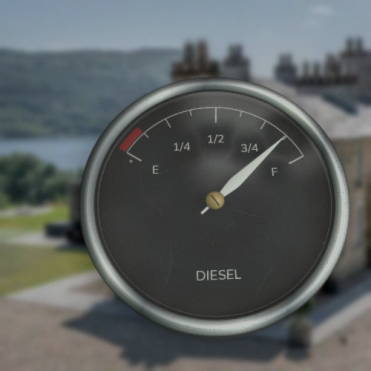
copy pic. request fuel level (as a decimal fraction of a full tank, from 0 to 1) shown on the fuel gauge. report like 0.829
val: 0.875
